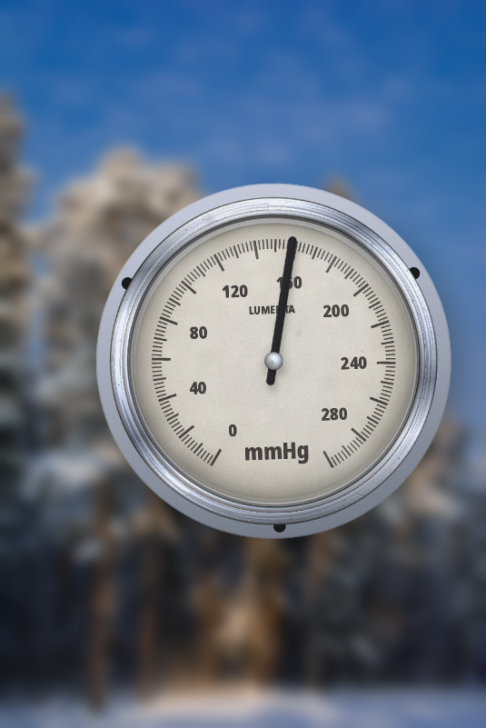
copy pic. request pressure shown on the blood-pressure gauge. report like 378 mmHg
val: 158 mmHg
